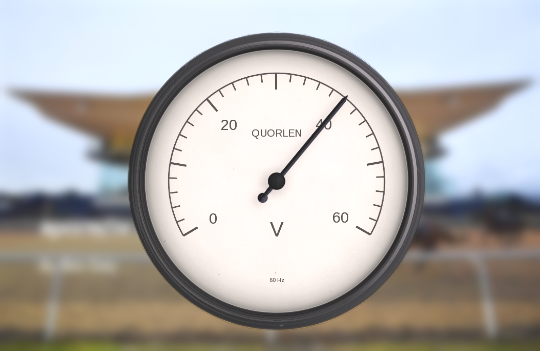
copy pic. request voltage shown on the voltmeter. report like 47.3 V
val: 40 V
